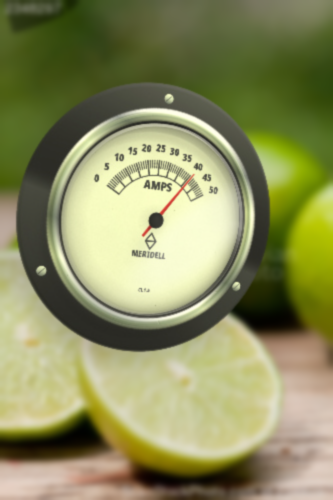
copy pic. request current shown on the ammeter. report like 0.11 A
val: 40 A
